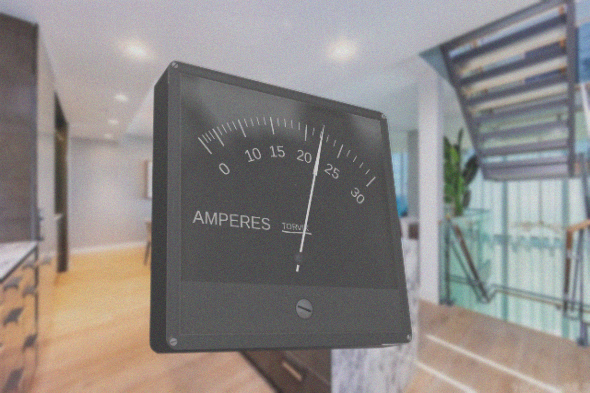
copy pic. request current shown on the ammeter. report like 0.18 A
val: 22 A
